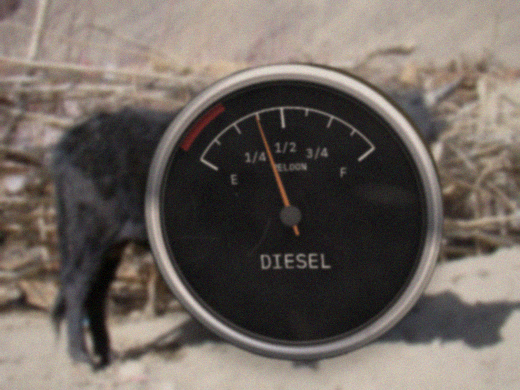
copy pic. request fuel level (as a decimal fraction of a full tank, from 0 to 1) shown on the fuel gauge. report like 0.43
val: 0.375
